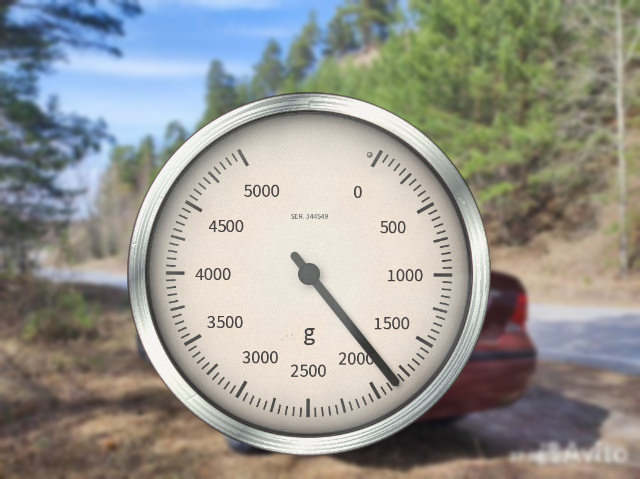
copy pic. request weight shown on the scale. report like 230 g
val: 1850 g
